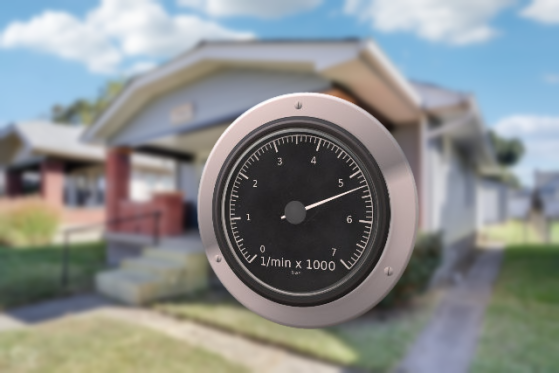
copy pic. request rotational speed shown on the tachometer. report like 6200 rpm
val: 5300 rpm
